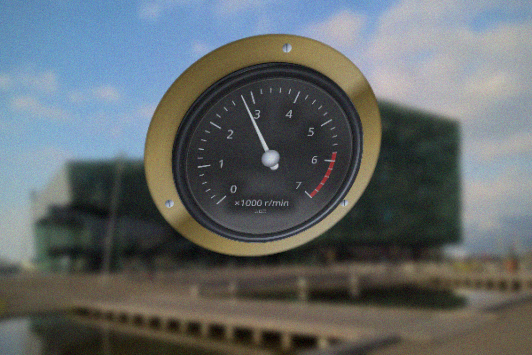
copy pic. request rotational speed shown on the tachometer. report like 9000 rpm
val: 2800 rpm
